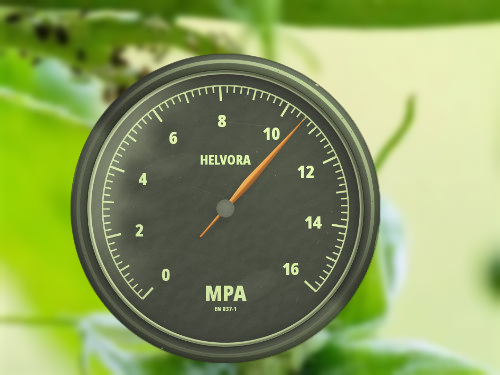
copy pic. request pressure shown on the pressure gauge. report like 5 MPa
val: 10.6 MPa
